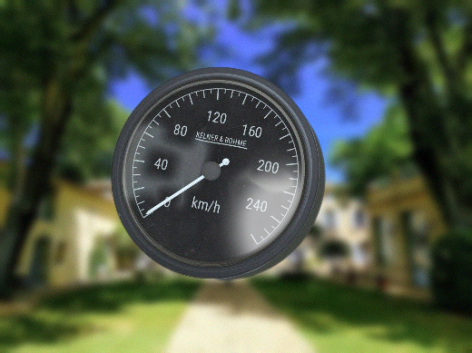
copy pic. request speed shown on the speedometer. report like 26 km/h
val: 0 km/h
